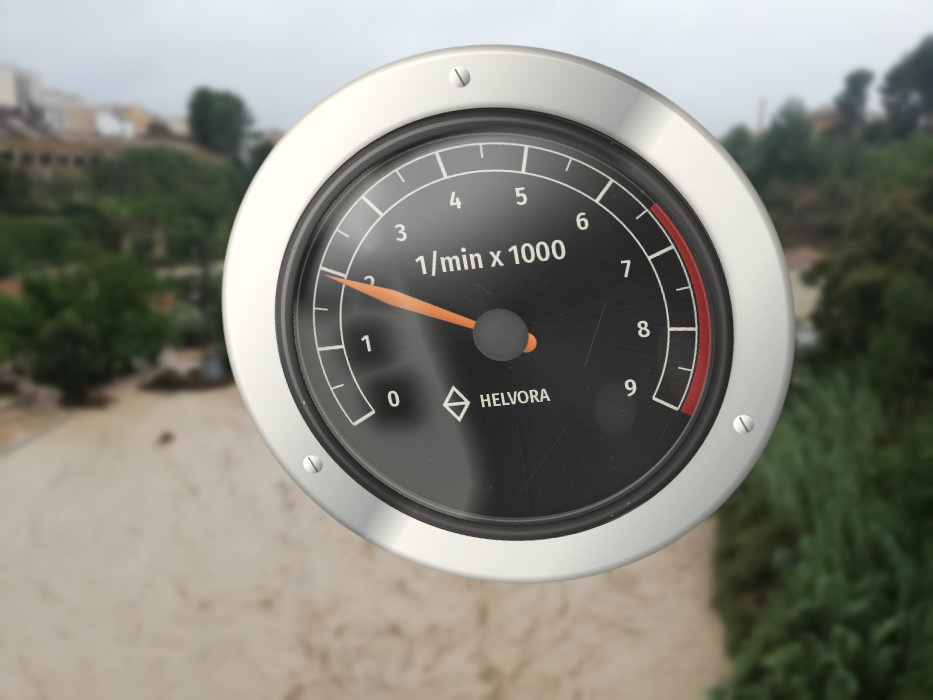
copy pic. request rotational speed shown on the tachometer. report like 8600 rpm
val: 2000 rpm
